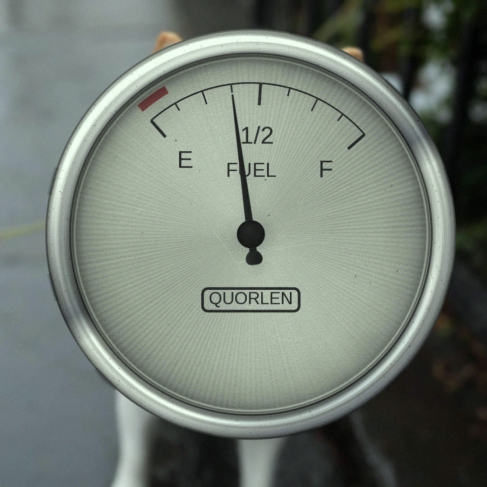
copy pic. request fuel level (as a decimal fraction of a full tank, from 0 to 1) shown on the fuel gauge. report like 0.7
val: 0.375
